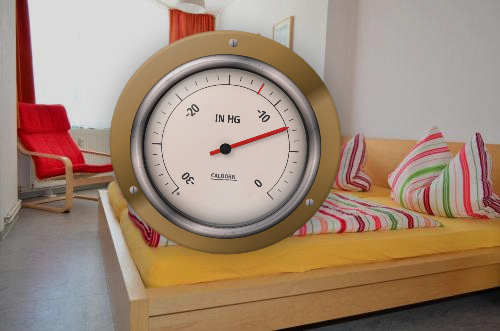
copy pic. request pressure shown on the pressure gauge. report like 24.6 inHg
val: -7.5 inHg
